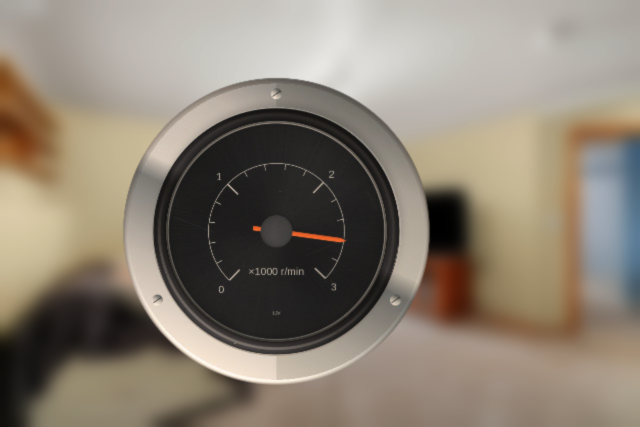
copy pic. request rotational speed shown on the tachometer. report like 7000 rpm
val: 2600 rpm
